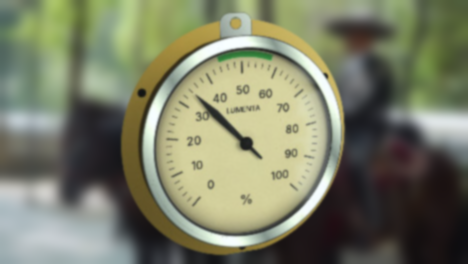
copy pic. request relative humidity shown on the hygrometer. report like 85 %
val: 34 %
